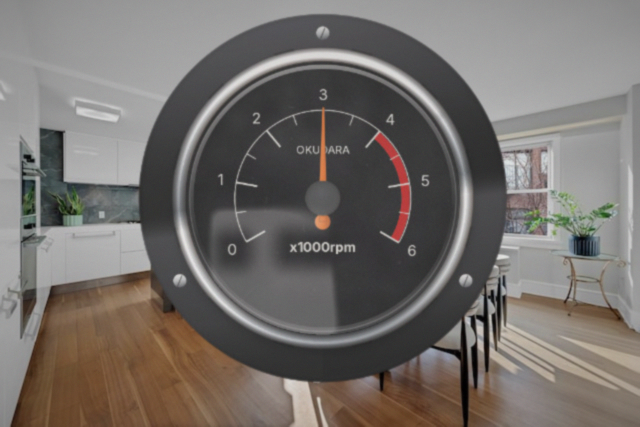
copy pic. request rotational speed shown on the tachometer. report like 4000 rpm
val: 3000 rpm
